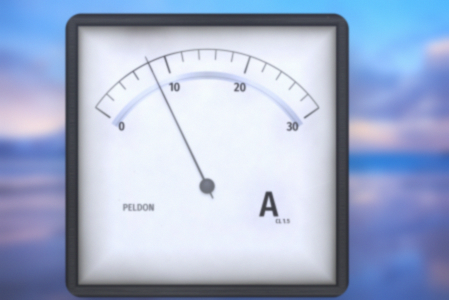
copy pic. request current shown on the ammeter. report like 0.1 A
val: 8 A
